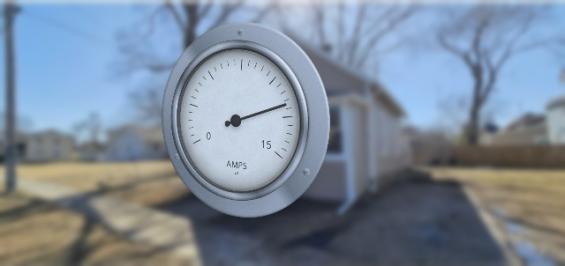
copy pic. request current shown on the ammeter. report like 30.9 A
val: 11.75 A
